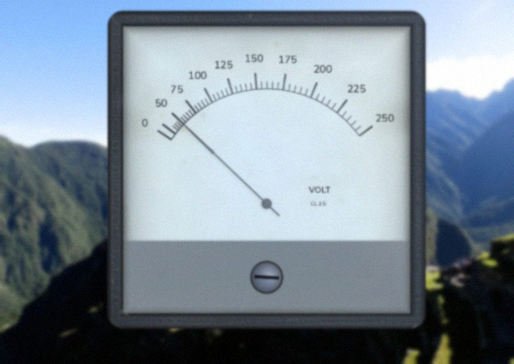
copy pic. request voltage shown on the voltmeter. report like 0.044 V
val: 50 V
